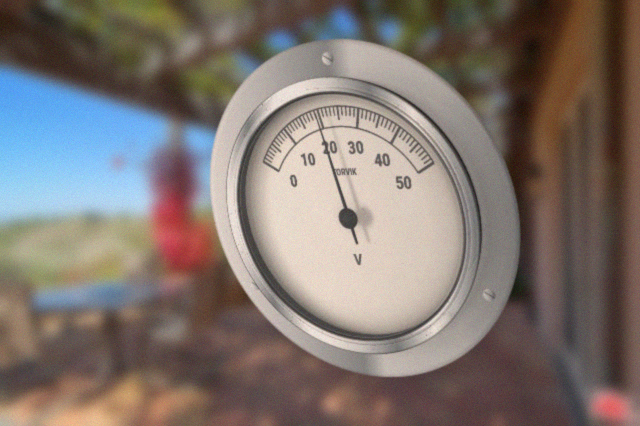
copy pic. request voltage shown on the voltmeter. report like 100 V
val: 20 V
